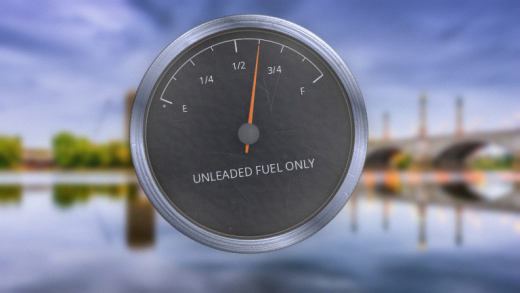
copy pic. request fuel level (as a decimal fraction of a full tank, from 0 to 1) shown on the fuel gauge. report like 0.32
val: 0.625
